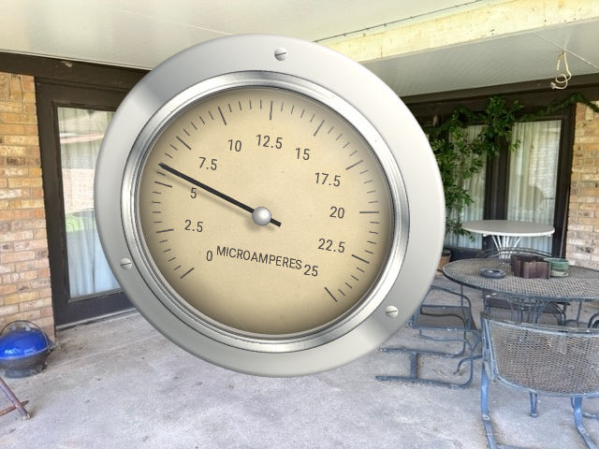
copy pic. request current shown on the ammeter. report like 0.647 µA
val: 6 µA
